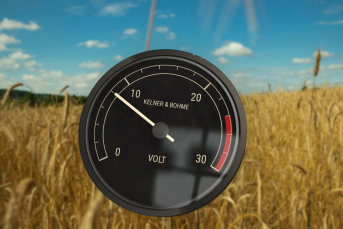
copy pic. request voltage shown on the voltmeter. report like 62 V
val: 8 V
